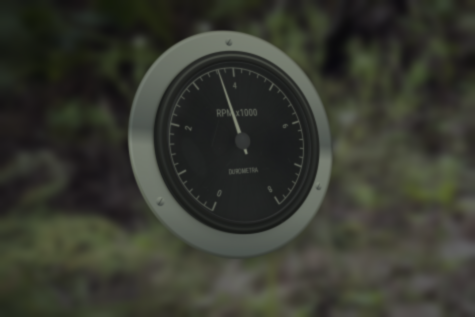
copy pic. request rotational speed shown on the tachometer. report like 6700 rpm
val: 3600 rpm
